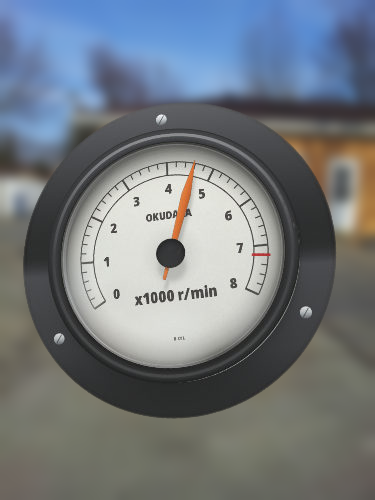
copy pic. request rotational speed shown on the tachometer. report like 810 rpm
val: 4600 rpm
